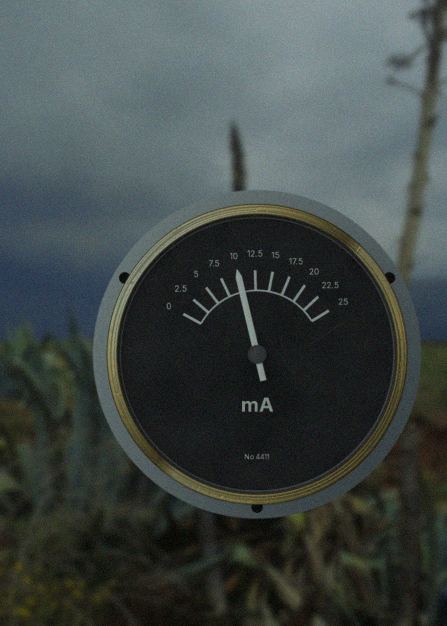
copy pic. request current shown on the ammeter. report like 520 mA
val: 10 mA
